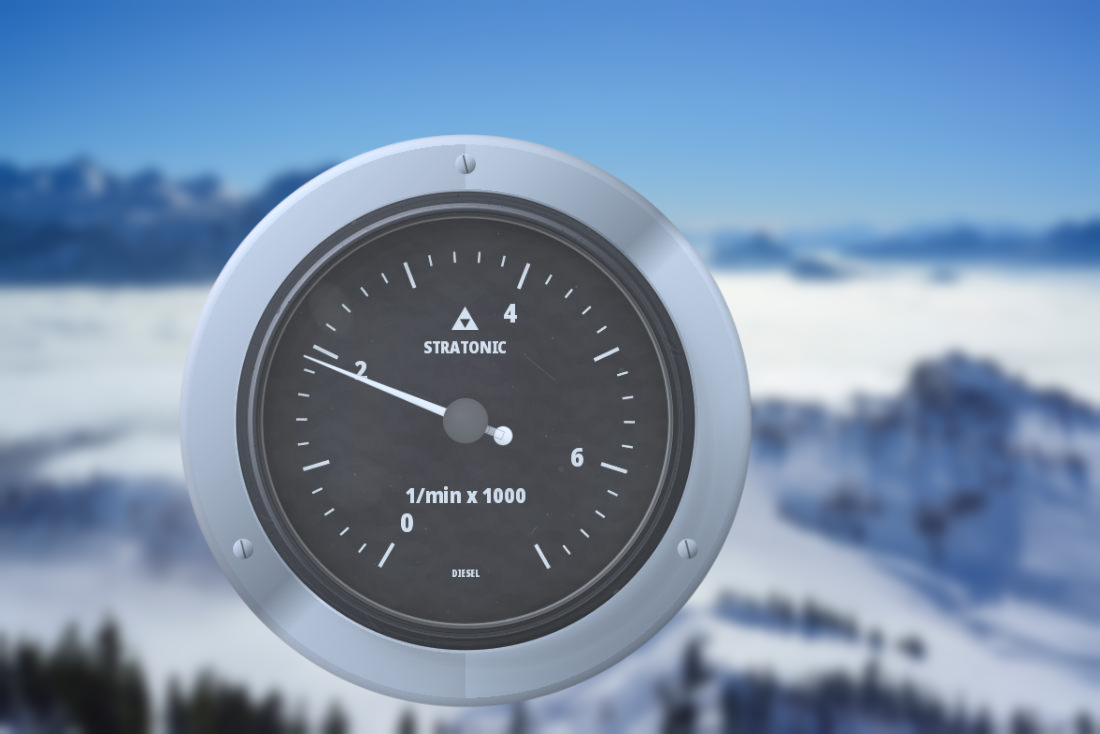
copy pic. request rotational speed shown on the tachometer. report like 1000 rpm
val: 1900 rpm
